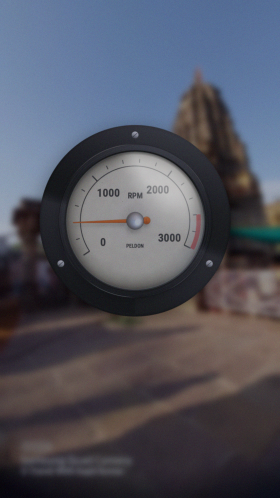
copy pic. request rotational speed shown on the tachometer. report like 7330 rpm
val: 400 rpm
